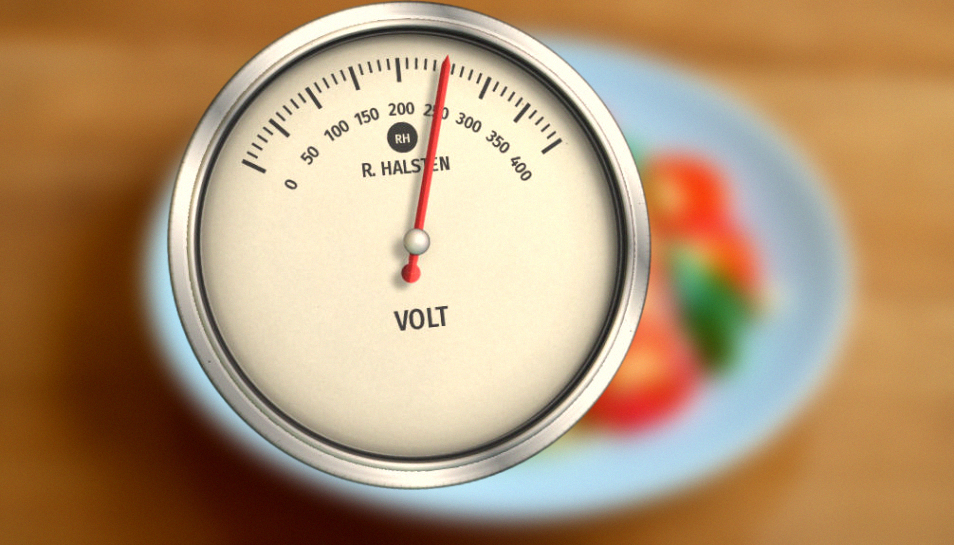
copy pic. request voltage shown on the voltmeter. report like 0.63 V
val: 250 V
